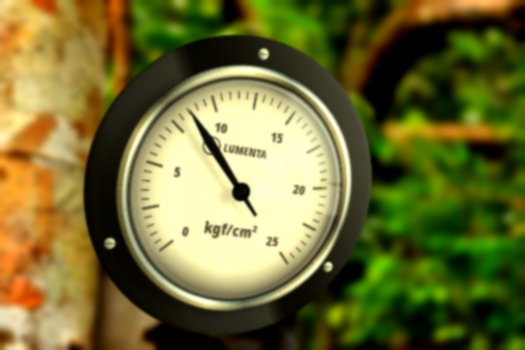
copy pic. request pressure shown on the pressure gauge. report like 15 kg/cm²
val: 8.5 kg/cm²
